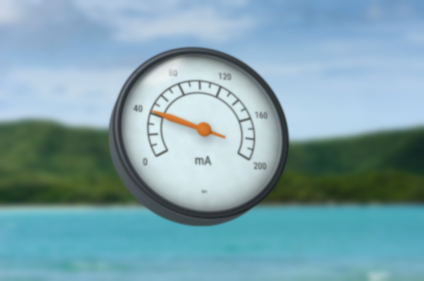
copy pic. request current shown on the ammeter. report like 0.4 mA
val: 40 mA
